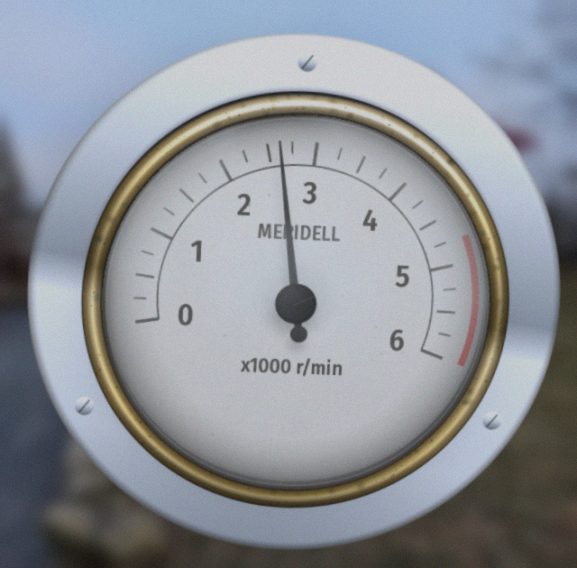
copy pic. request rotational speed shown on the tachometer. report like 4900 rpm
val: 2625 rpm
